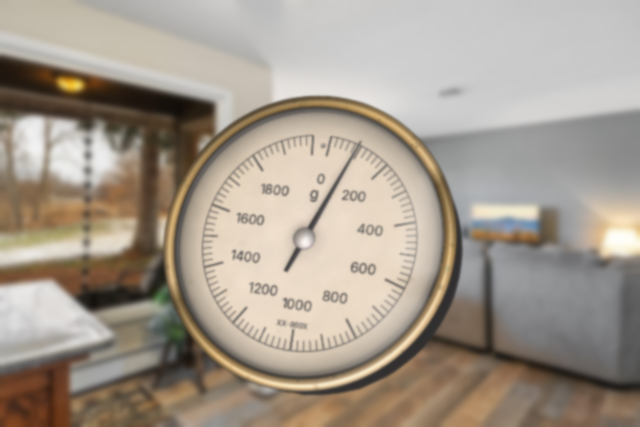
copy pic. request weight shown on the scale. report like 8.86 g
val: 100 g
